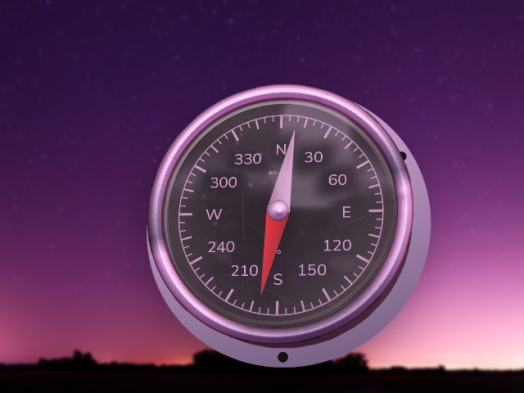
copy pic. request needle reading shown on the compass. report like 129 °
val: 190 °
